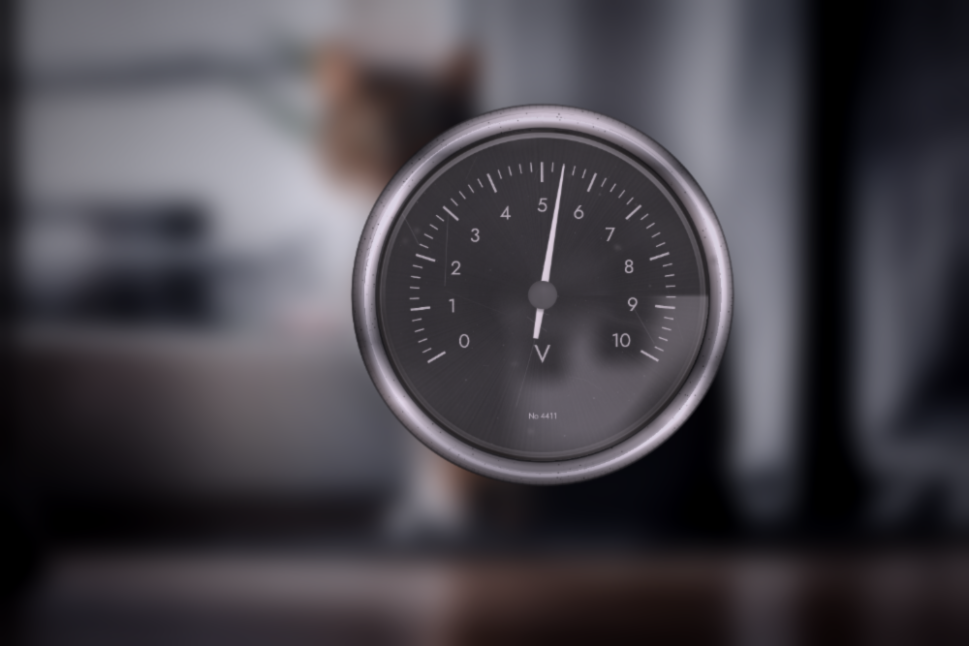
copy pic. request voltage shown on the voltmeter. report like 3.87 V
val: 5.4 V
